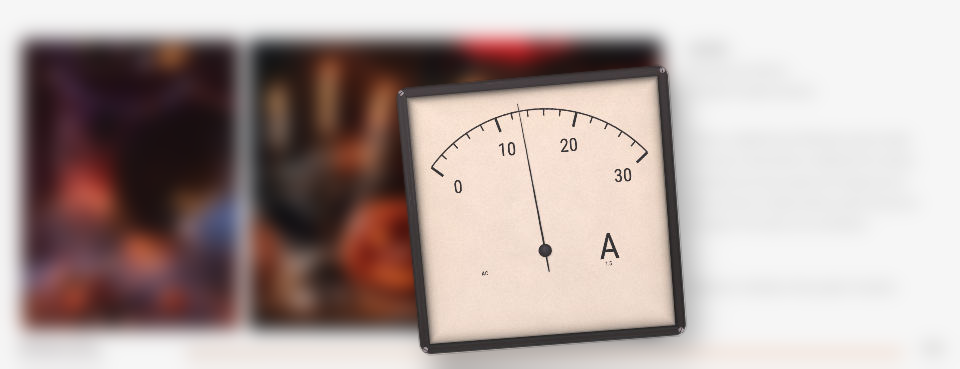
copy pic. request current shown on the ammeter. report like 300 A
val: 13 A
